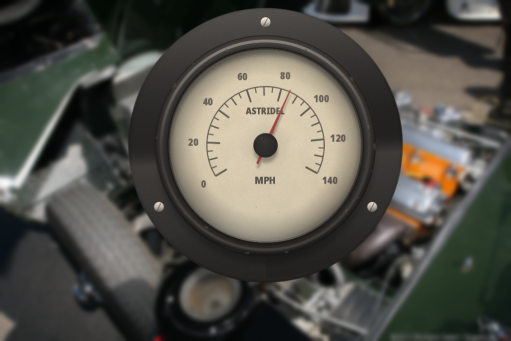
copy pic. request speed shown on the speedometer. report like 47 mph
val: 85 mph
